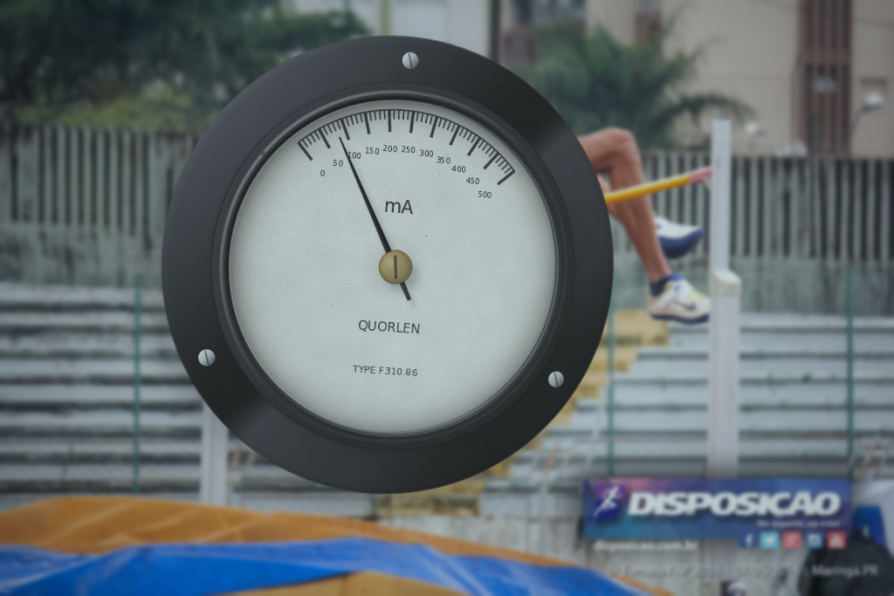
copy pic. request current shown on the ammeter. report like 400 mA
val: 80 mA
